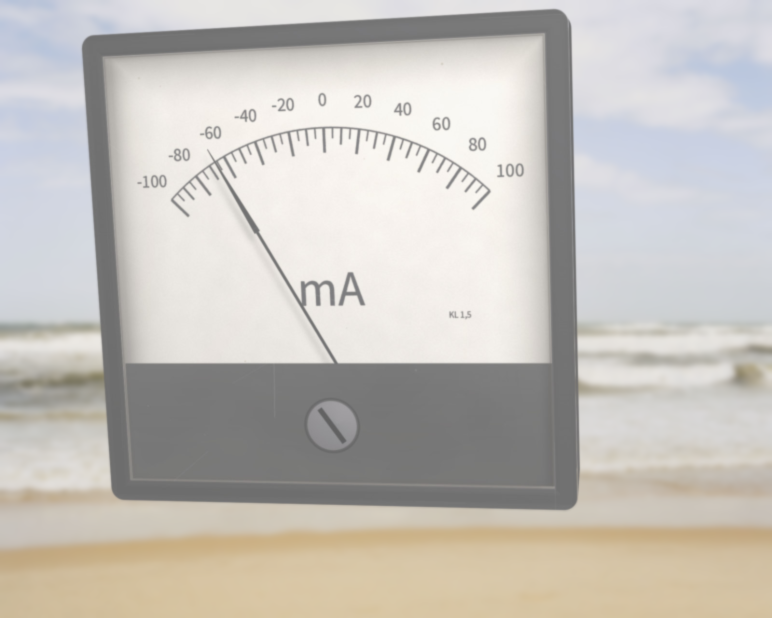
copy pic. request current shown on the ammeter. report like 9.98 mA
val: -65 mA
